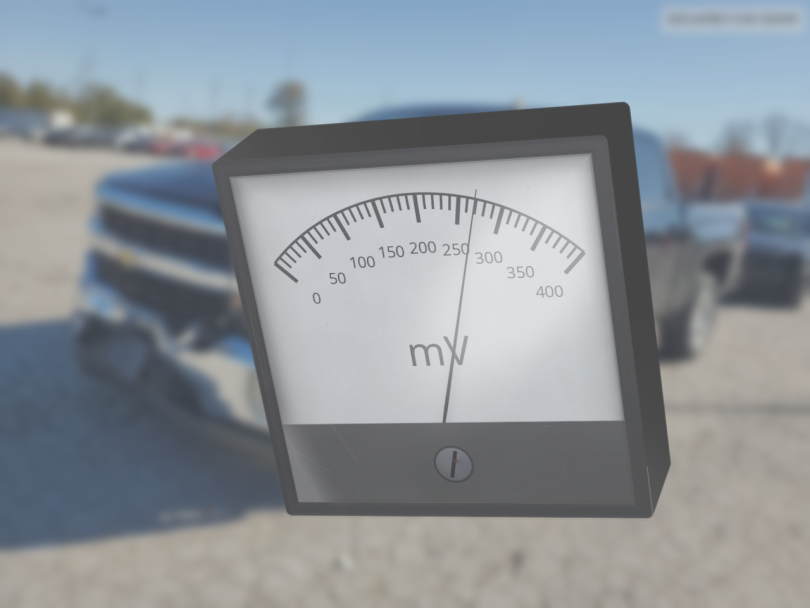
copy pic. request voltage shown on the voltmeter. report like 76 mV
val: 270 mV
